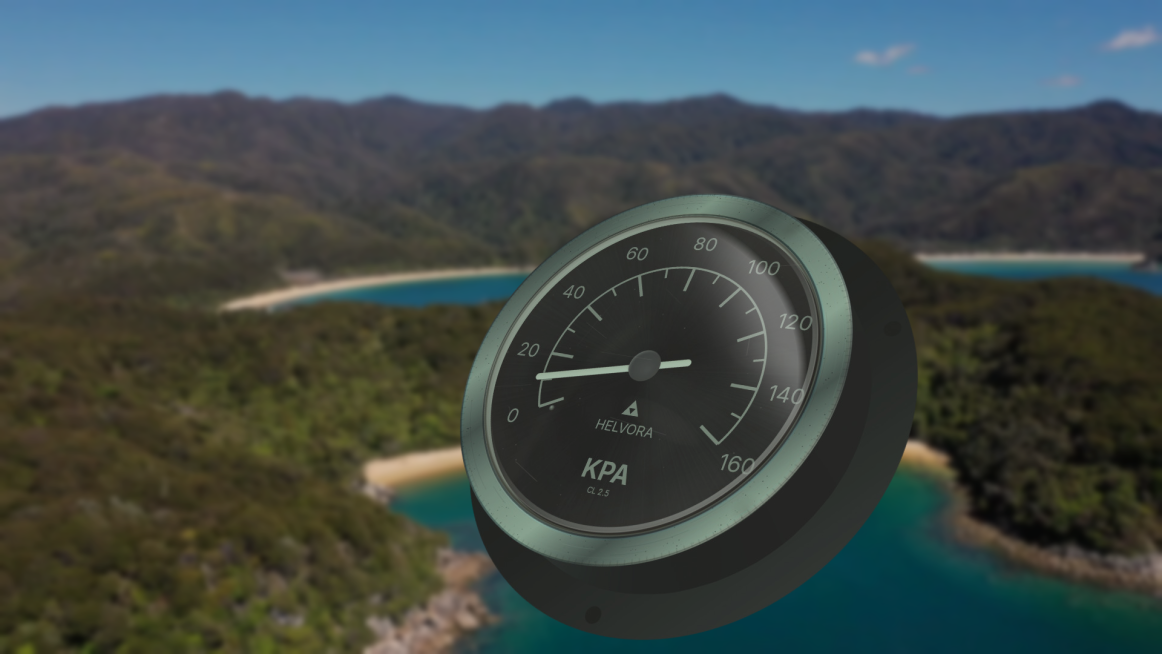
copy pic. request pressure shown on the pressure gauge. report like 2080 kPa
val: 10 kPa
